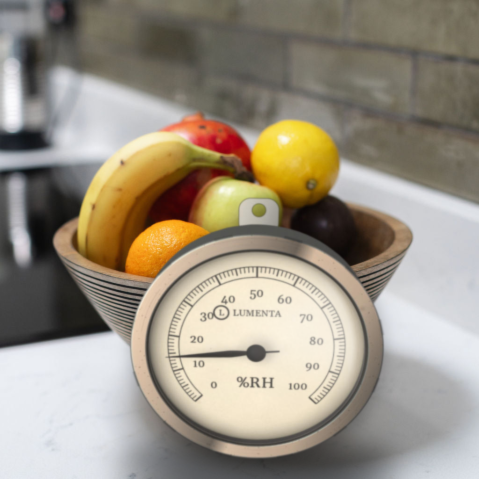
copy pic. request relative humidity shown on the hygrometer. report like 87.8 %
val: 15 %
